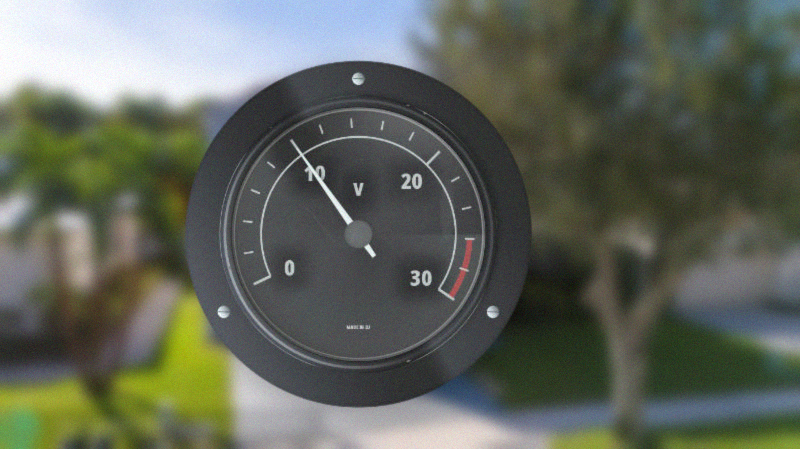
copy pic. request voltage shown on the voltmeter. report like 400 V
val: 10 V
